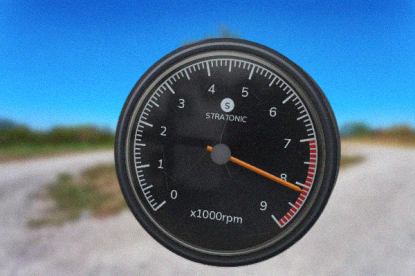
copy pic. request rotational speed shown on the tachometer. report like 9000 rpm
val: 8100 rpm
